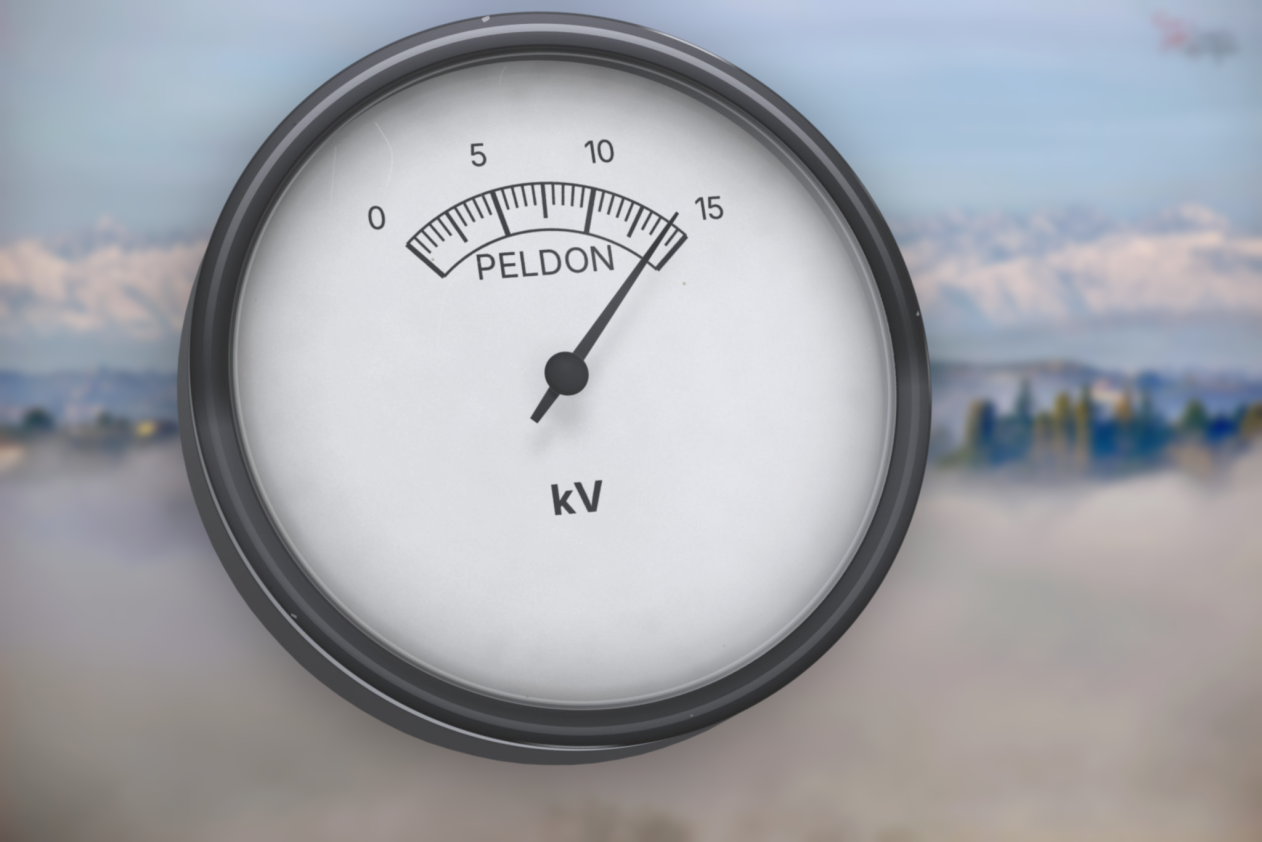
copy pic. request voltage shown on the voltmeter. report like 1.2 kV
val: 14 kV
